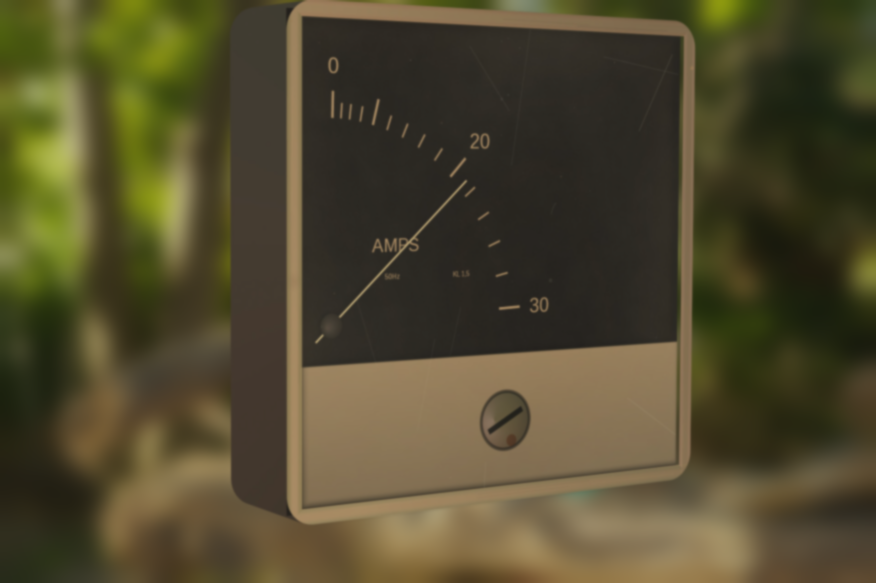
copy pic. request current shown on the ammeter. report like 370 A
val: 21 A
